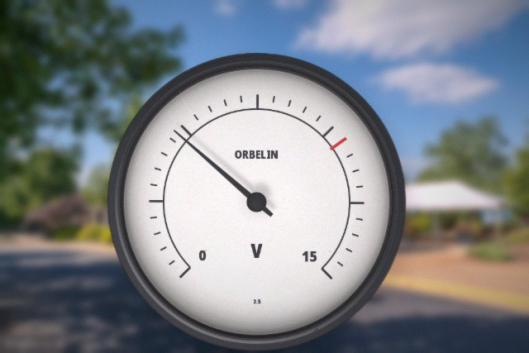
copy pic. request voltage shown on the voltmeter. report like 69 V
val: 4.75 V
